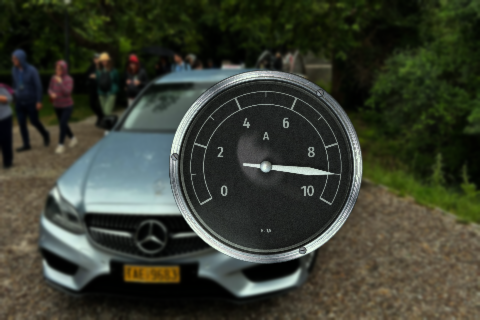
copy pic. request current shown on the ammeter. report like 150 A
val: 9 A
